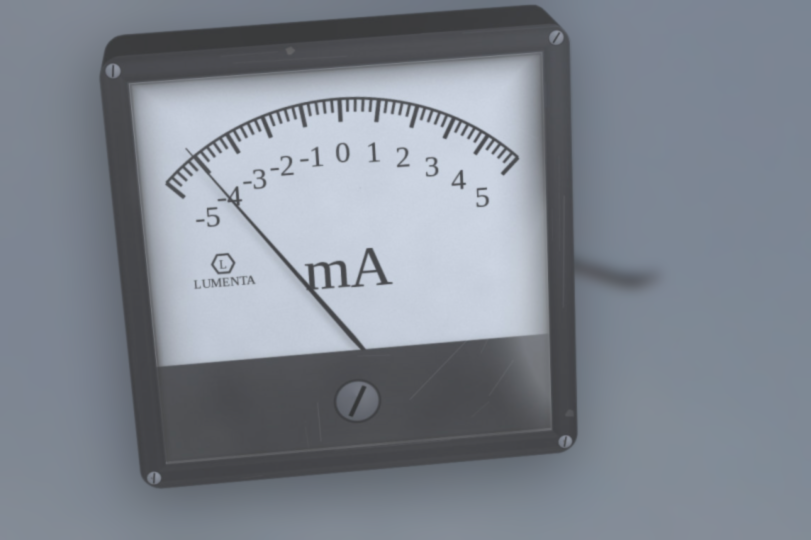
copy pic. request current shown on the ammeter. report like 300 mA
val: -4 mA
